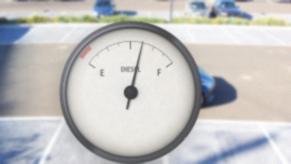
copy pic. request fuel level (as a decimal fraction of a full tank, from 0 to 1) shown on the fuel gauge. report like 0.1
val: 0.625
